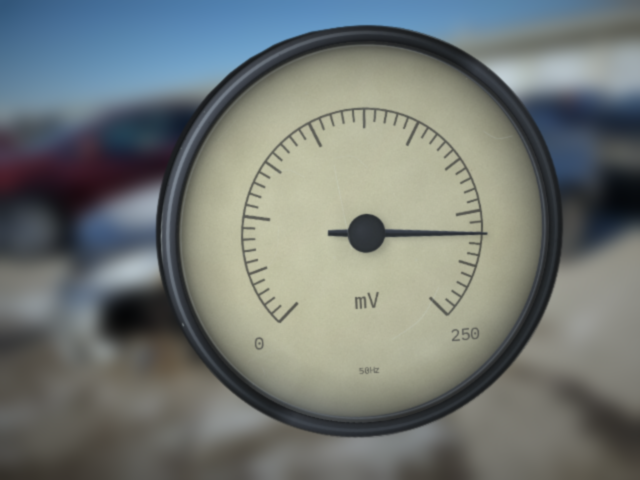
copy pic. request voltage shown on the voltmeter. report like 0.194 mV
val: 210 mV
